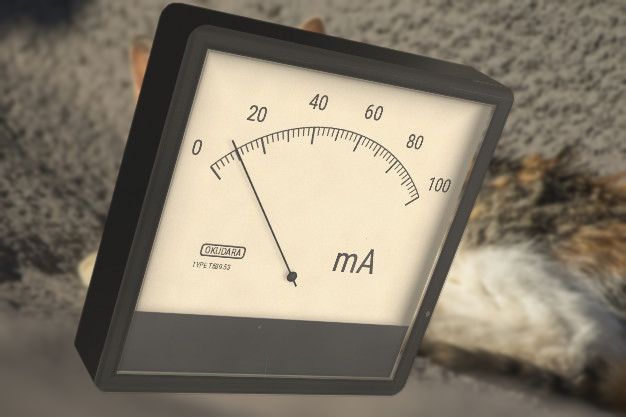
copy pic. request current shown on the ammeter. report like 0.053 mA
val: 10 mA
